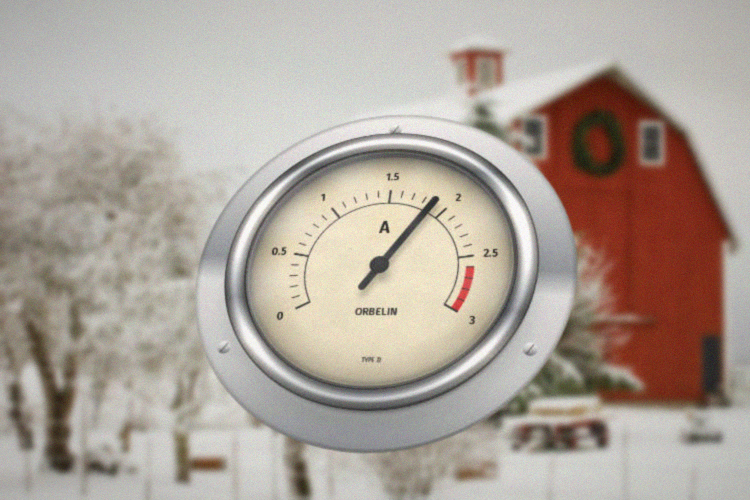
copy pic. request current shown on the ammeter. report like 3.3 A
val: 1.9 A
